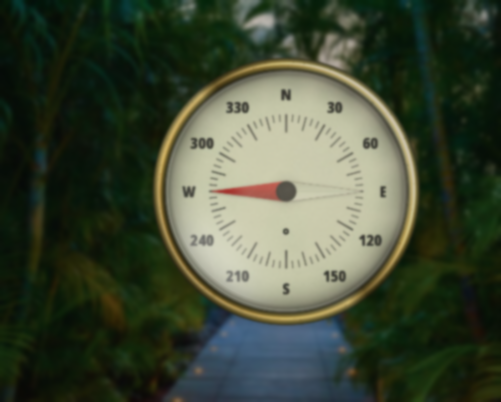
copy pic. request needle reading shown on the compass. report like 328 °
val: 270 °
